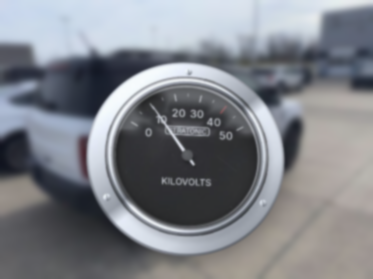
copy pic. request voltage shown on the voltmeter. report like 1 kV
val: 10 kV
